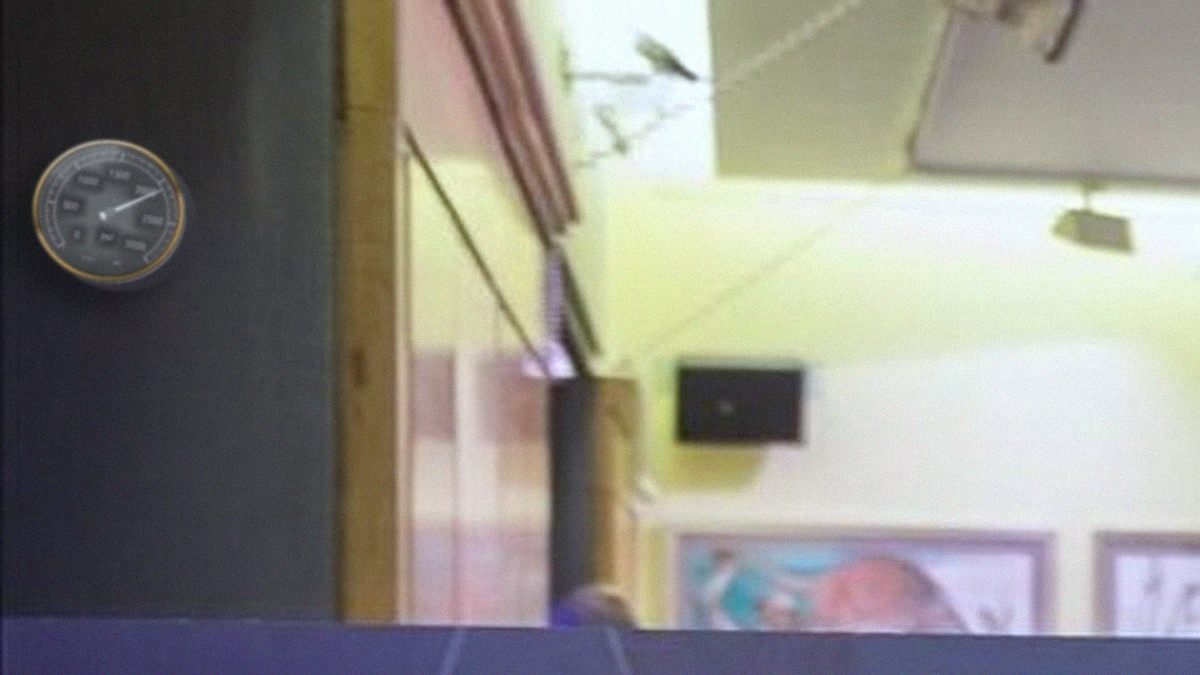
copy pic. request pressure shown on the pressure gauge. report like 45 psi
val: 2100 psi
